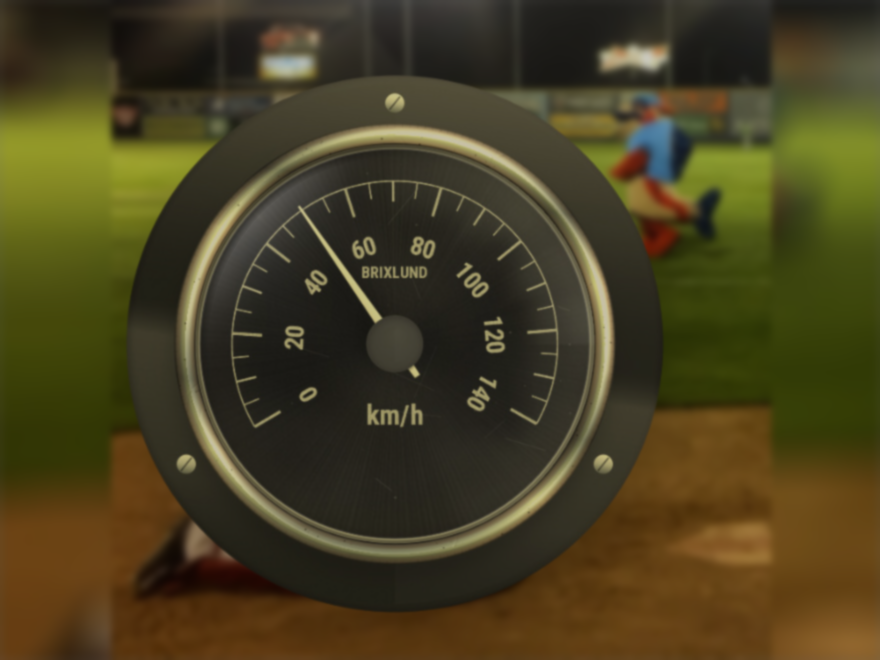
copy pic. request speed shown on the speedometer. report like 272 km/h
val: 50 km/h
